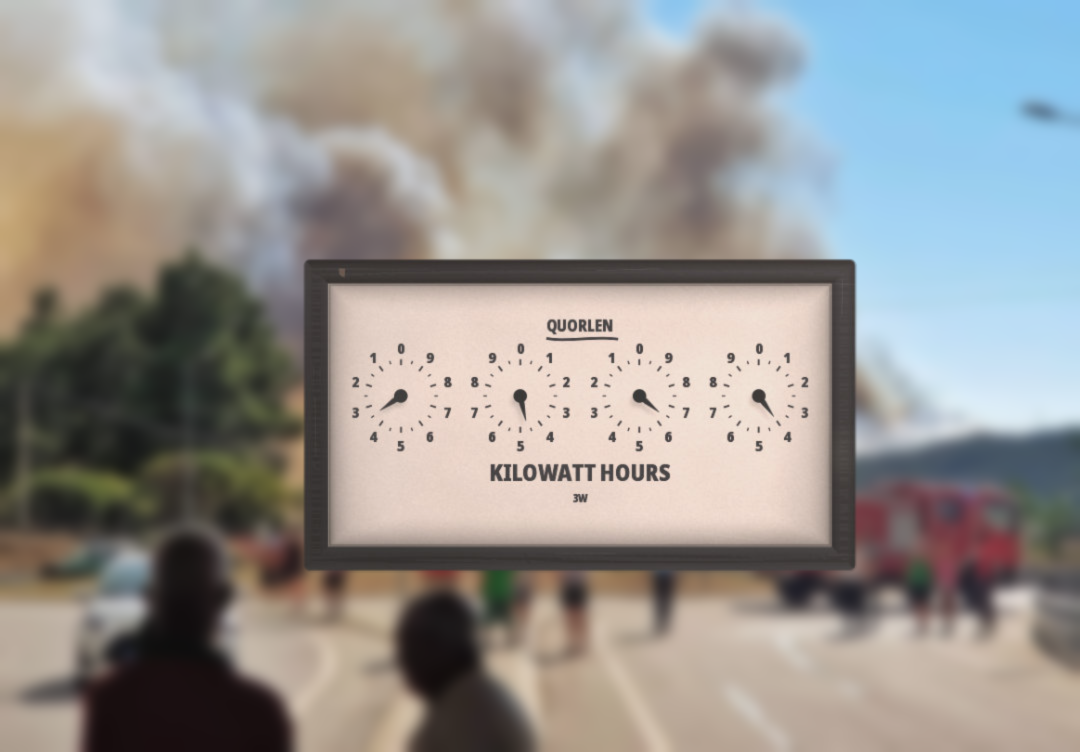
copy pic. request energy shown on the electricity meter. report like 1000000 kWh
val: 3464 kWh
